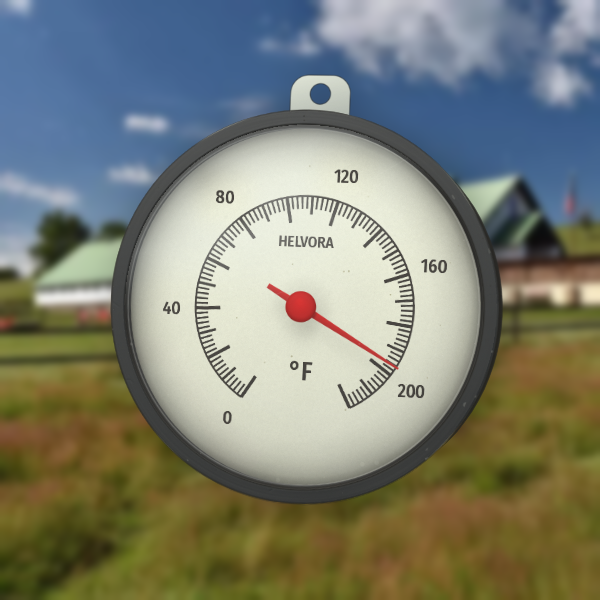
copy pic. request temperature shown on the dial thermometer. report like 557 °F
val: 196 °F
